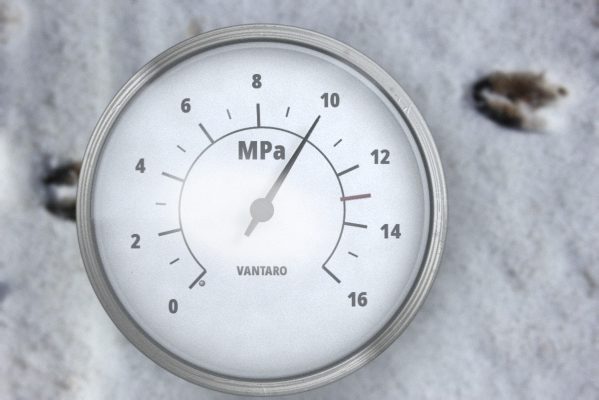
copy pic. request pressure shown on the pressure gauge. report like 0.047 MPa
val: 10 MPa
